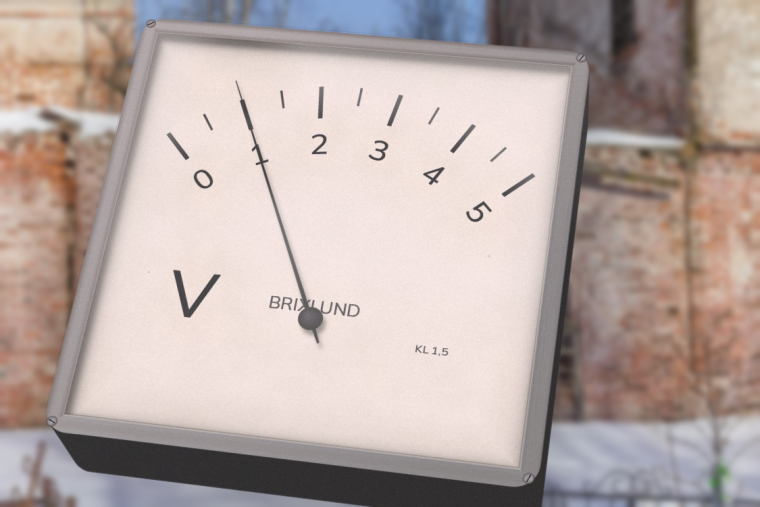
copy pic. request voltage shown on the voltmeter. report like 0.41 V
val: 1 V
